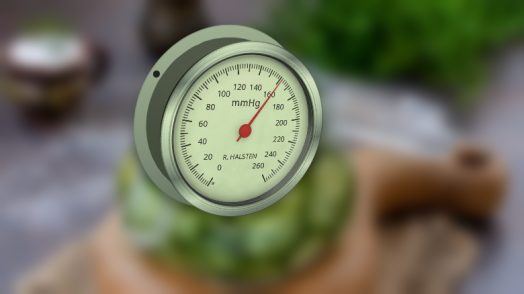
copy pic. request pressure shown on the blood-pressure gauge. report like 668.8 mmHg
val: 160 mmHg
